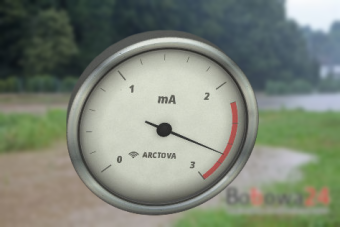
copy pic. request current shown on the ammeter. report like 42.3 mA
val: 2.7 mA
